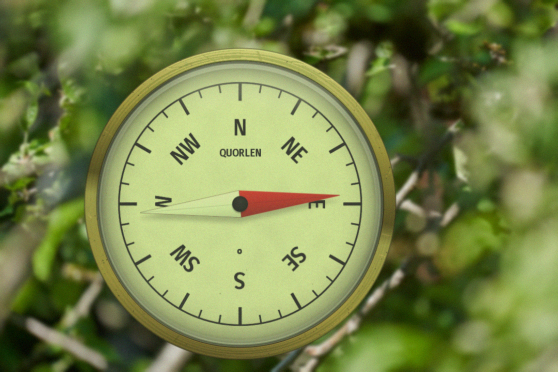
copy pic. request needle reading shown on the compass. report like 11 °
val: 85 °
